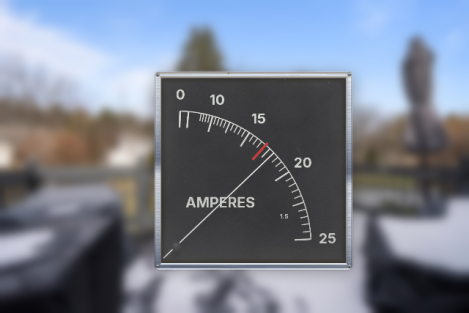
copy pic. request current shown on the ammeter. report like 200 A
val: 18 A
